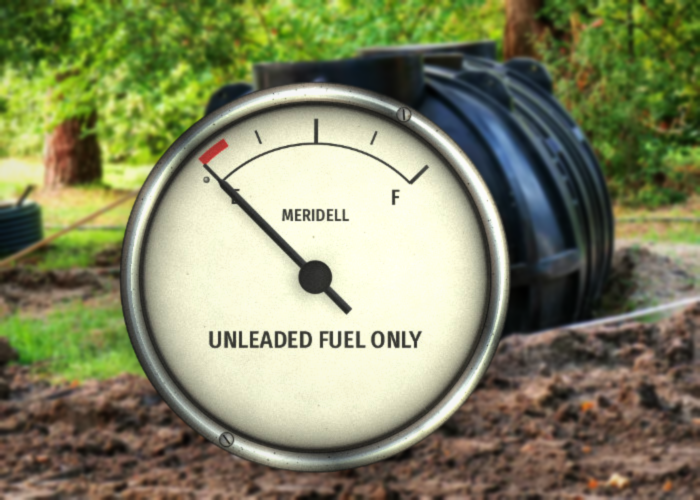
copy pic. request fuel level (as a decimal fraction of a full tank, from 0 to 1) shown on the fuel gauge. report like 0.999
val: 0
